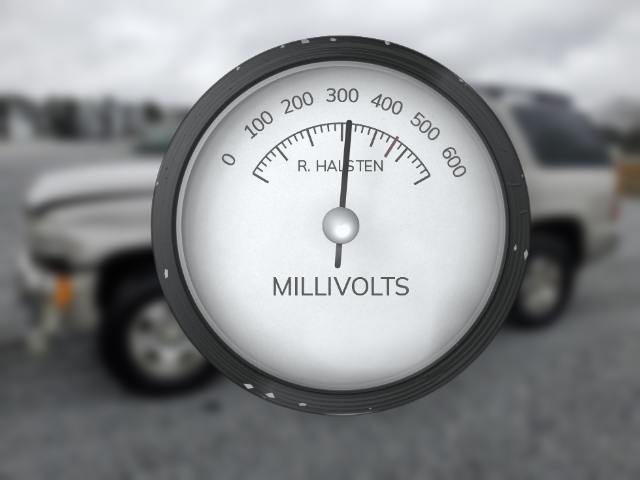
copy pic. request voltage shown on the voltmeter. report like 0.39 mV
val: 320 mV
